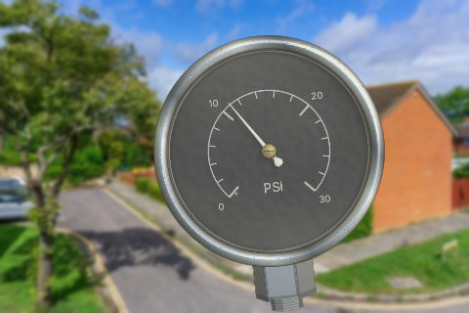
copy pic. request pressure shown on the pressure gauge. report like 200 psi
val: 11 psi
